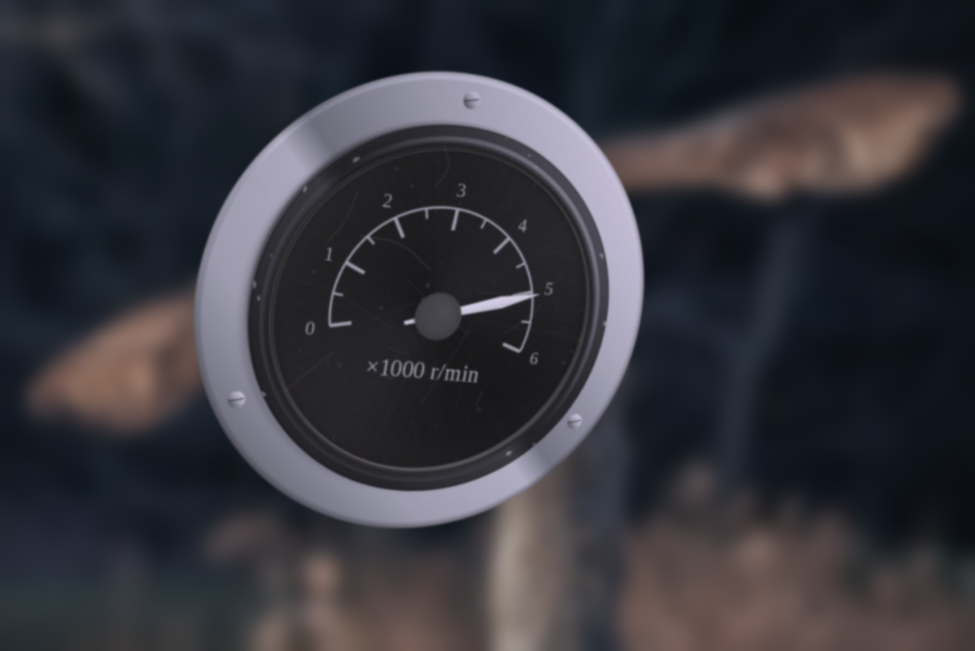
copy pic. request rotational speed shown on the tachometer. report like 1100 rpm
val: 5000 rpm
